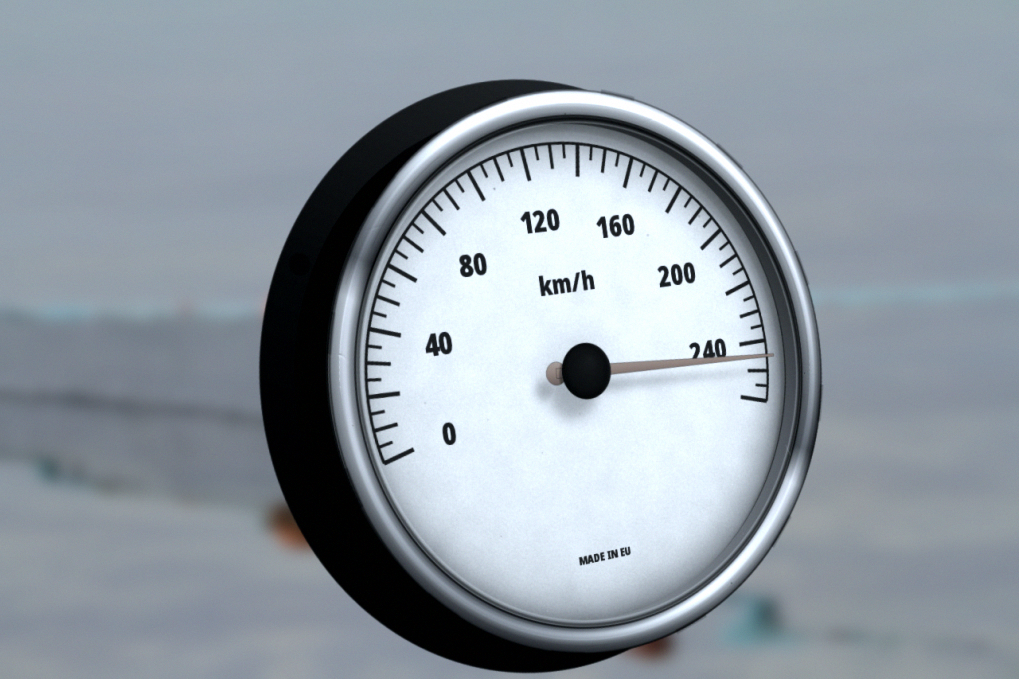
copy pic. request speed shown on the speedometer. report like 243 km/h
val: 245 km/h
